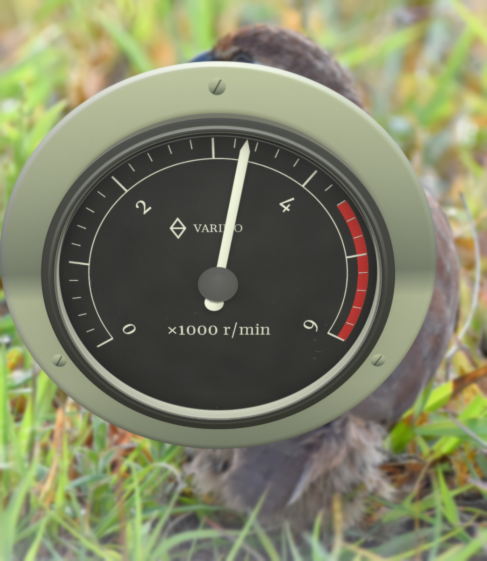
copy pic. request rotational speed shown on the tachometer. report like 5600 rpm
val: 3300 rpm
